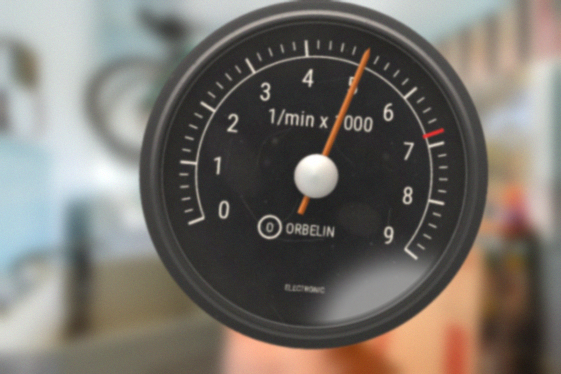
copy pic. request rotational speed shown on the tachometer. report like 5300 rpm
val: 5000 rpm
